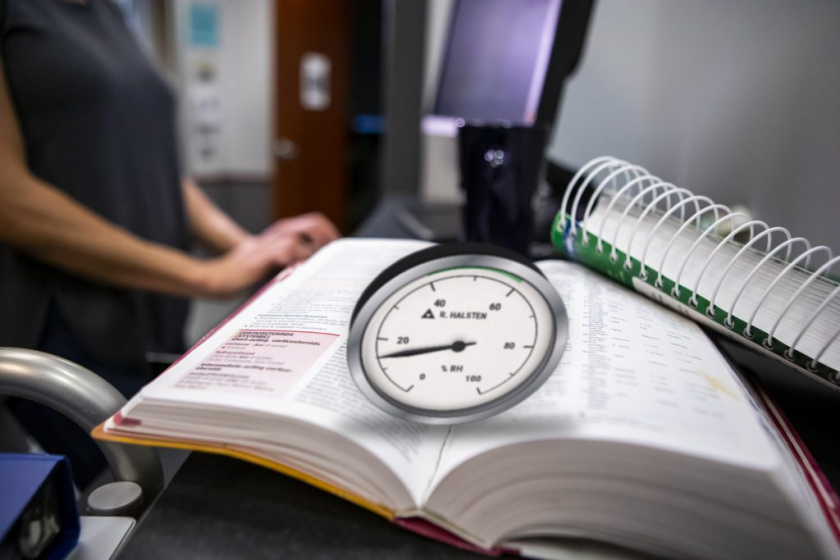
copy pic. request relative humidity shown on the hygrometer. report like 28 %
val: 15 %
